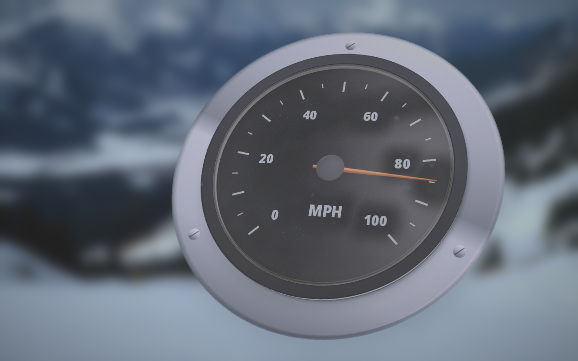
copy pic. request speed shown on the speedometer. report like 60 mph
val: 85 mph
